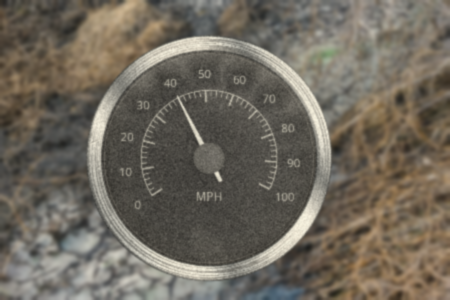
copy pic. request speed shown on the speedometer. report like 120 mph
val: 40 mph
